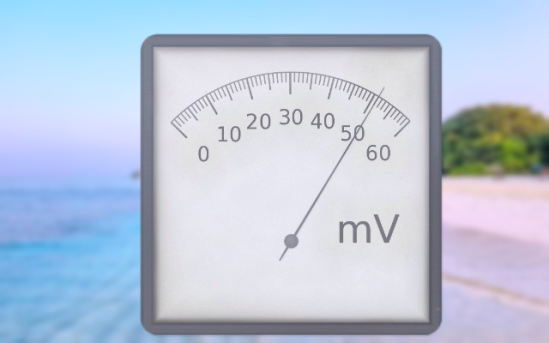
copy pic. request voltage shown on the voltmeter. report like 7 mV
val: 51 mV
